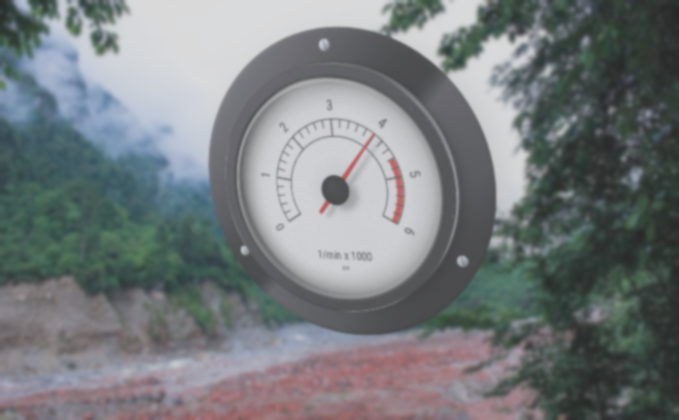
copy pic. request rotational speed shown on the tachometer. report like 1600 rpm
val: 4000 rpm
